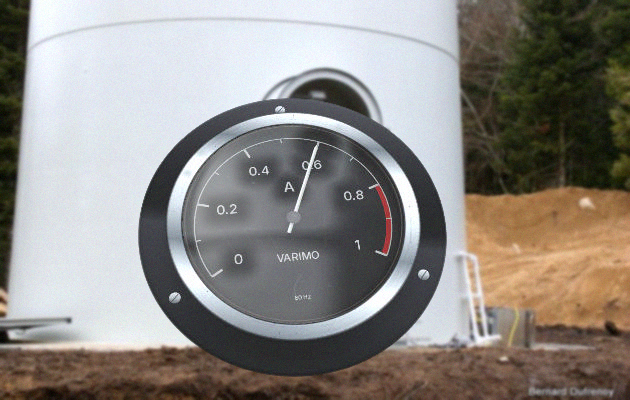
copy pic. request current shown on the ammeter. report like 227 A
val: 0.6 A
